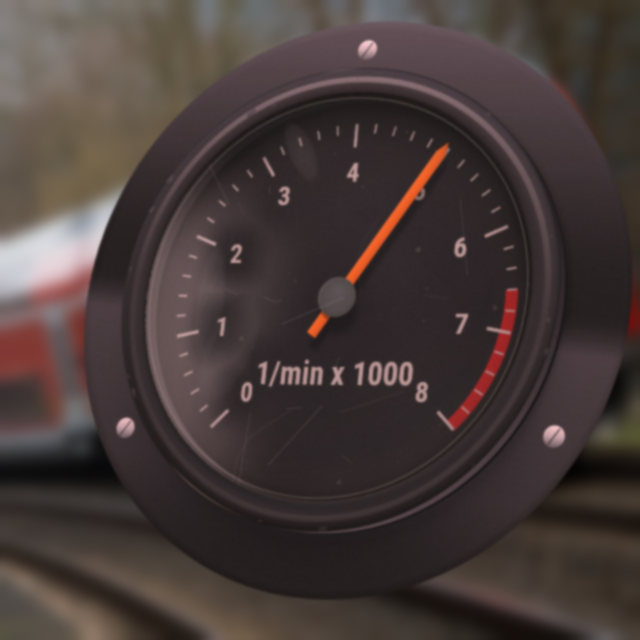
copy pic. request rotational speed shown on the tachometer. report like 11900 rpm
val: 5000 rpm
